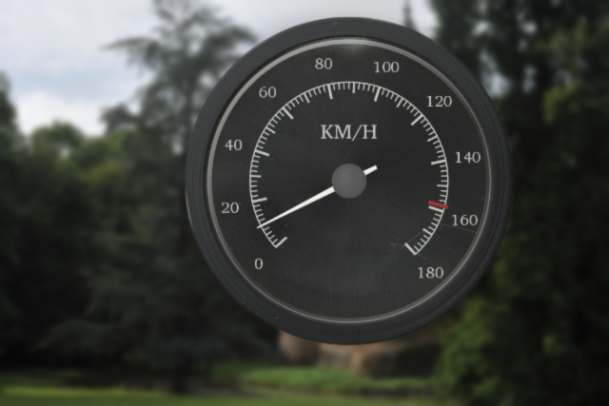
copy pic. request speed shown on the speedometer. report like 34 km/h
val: 10 km/h
